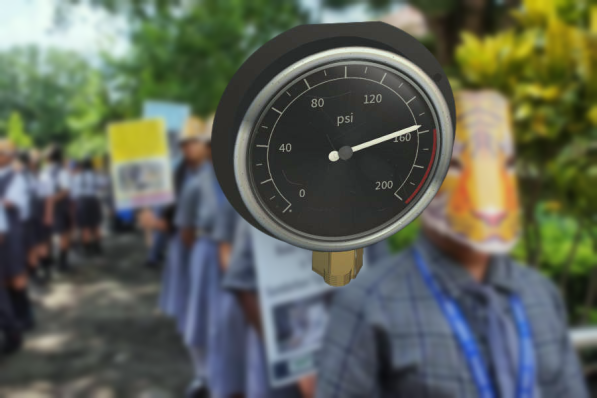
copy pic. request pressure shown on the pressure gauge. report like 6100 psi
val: 155 psi
